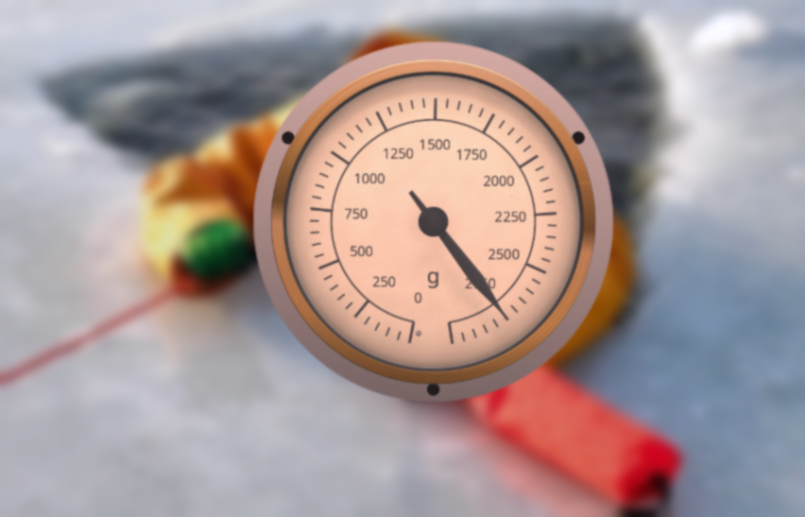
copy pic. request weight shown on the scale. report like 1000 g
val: 2750 g
